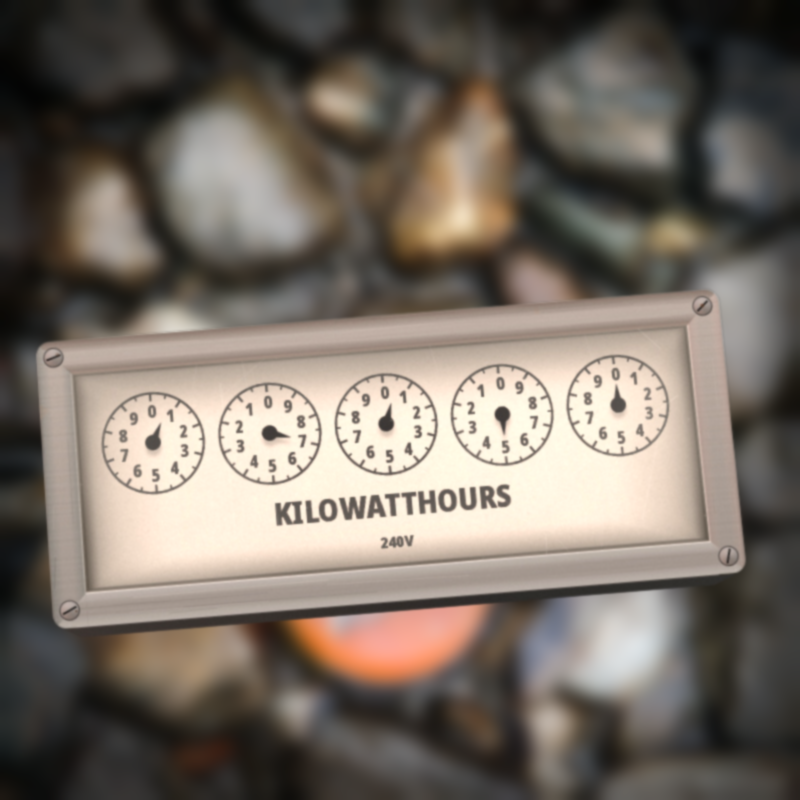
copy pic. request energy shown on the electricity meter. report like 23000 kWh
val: 7050 kWh
